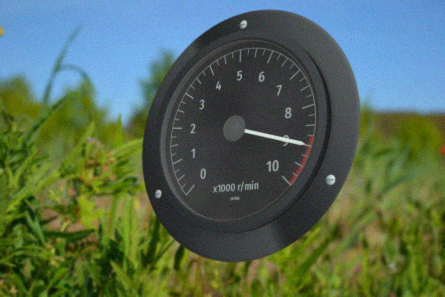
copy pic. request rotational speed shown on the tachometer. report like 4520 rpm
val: 9000 rpm
